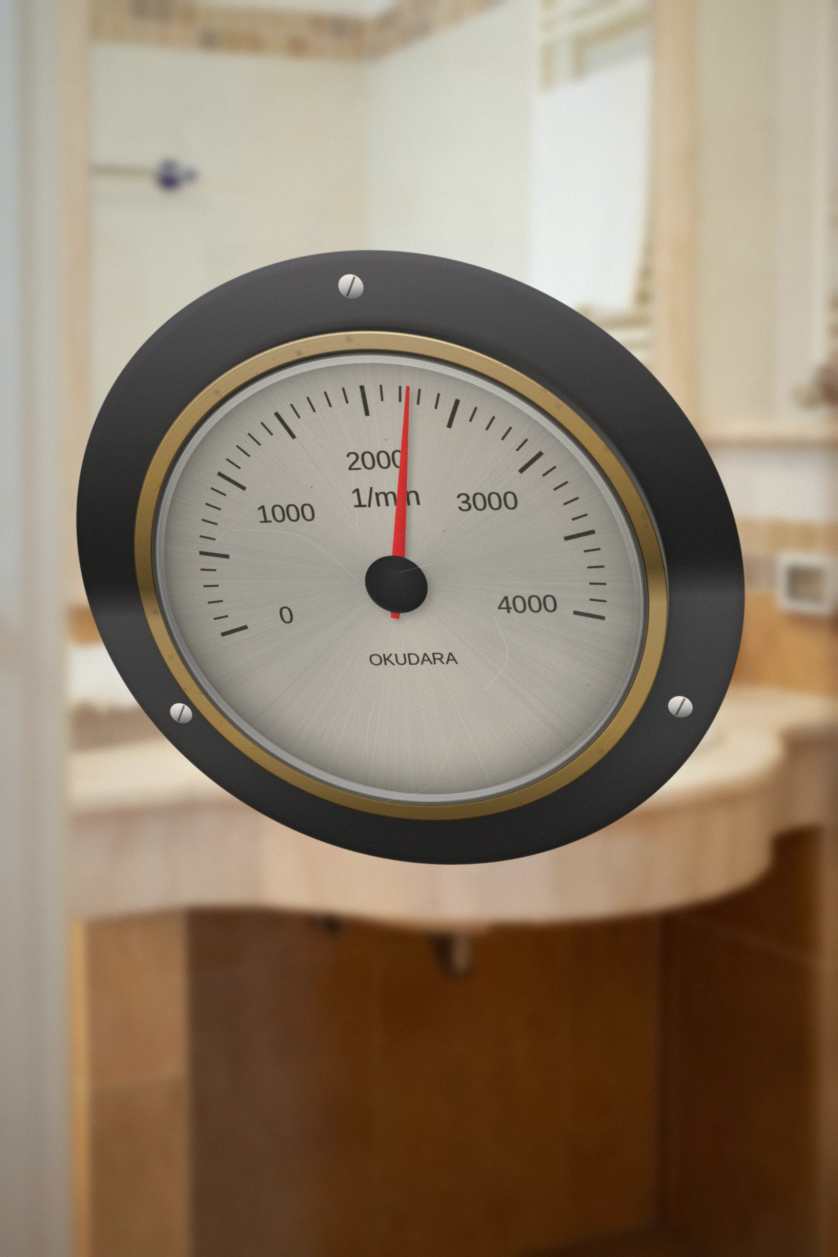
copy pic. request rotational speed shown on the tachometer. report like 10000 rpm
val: 2250 rpm
